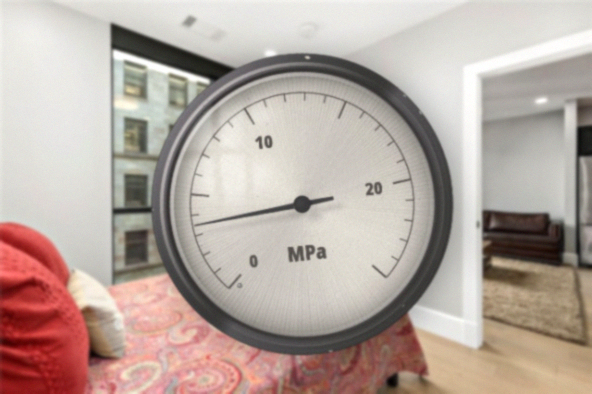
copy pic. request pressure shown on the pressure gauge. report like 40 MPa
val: 3.5 MPa
